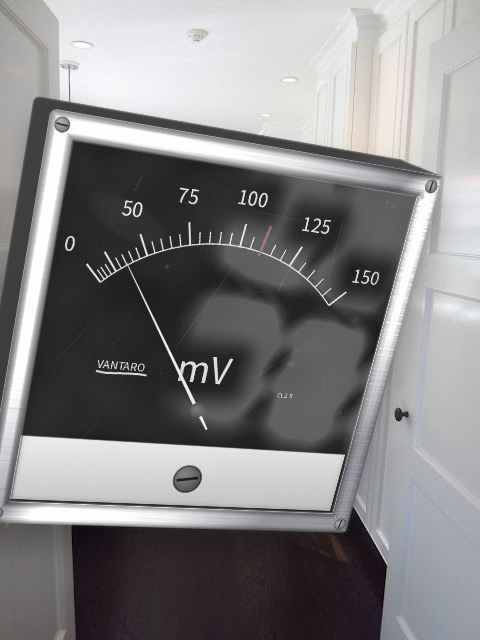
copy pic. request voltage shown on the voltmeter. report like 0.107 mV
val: 35 mV
